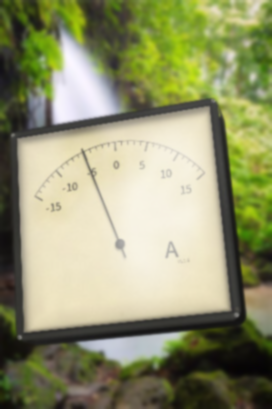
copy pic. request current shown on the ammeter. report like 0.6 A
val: -5 A
